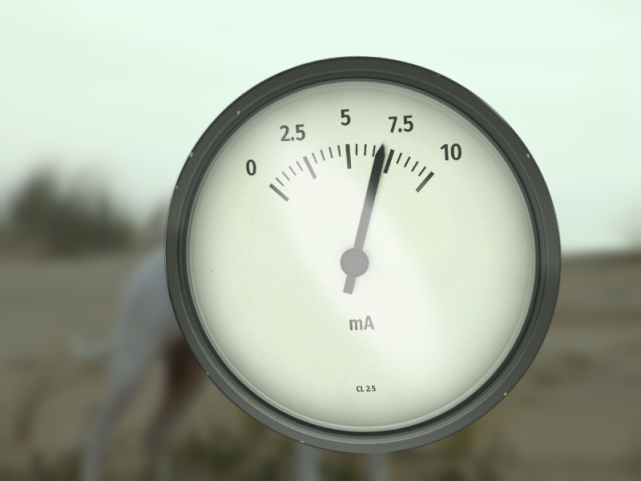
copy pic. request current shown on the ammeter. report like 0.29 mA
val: 7 mA
